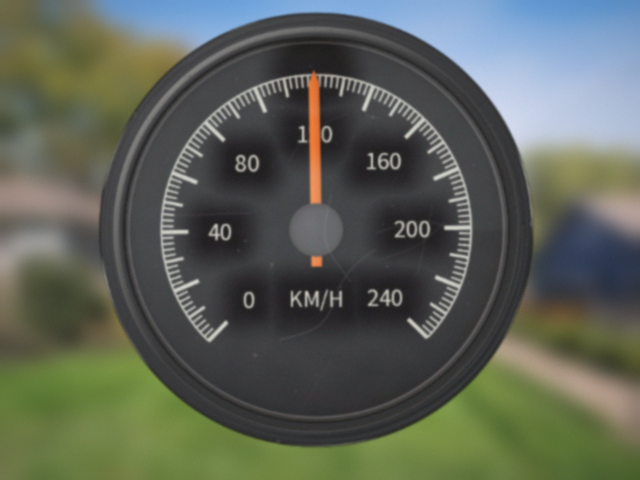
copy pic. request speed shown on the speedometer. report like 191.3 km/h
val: 120 km/h
